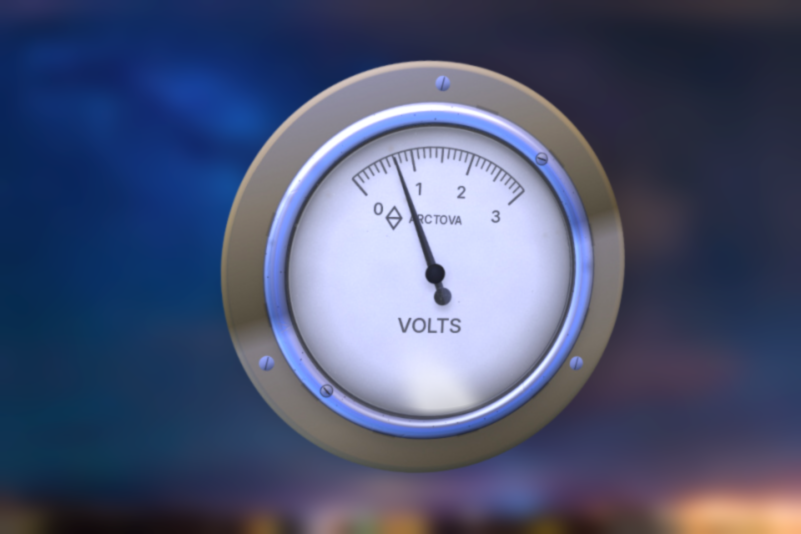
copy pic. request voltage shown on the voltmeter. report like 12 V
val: 0.7 V
